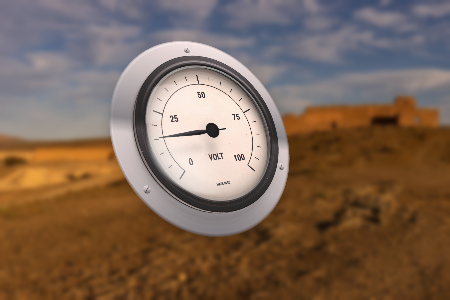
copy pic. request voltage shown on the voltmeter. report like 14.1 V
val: 15 V
